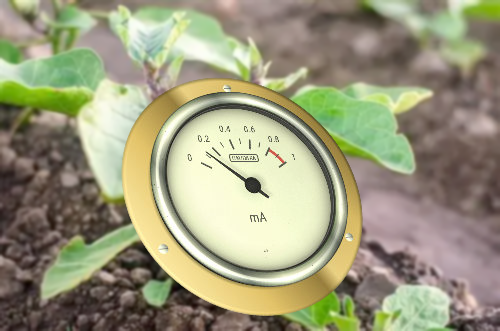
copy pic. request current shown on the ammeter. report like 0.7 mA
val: 0.1 mA
